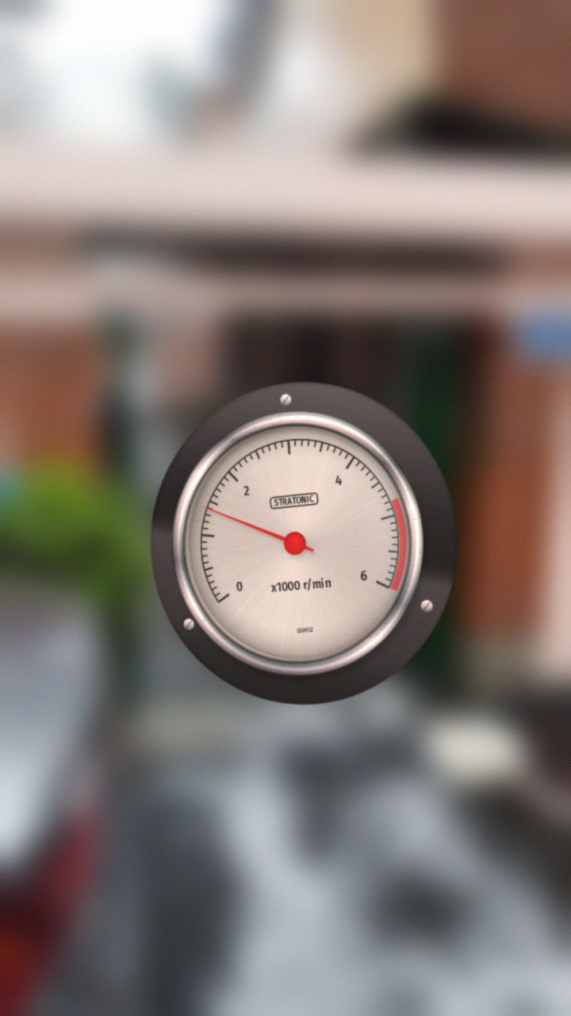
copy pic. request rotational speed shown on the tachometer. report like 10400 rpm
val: 1400 rpm
